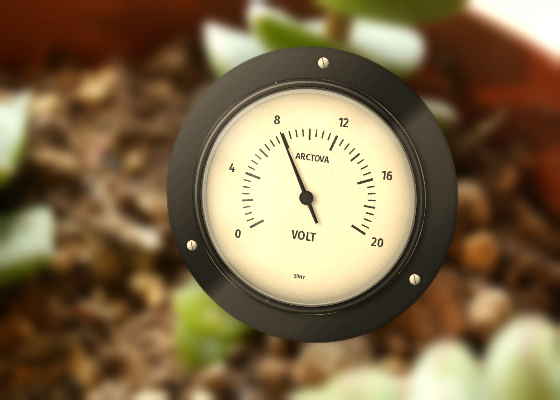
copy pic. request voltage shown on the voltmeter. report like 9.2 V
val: 8 V
